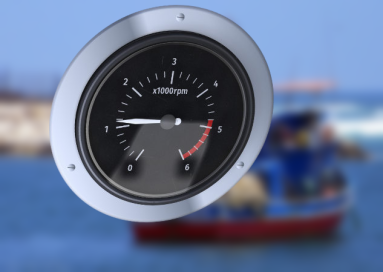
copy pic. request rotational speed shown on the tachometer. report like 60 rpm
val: 1200 rpm
